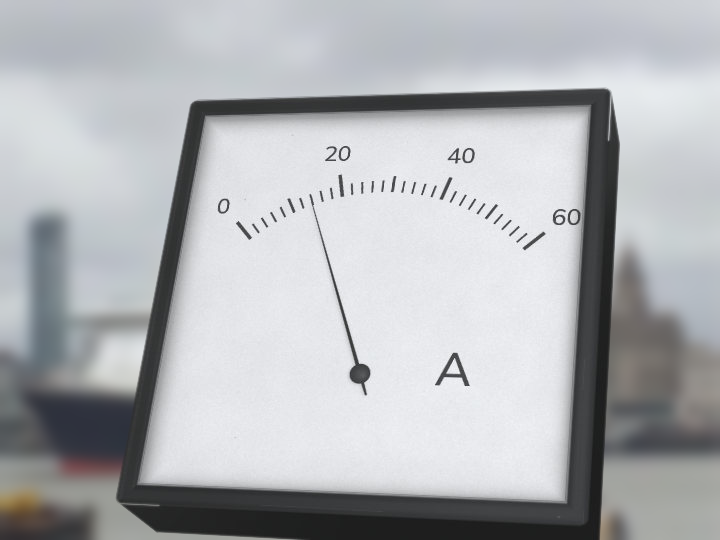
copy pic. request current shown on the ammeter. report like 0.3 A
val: 14 A
